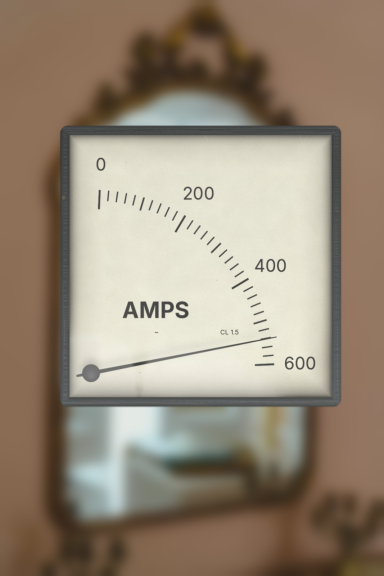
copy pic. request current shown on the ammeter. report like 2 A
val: 540 A
